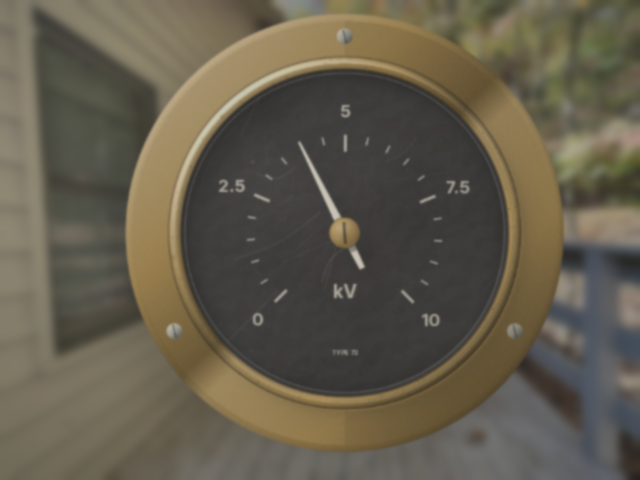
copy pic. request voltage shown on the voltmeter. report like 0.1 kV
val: 4 kV
